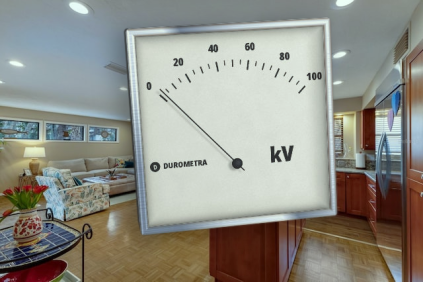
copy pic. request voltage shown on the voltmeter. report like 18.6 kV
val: 2.5 kV
